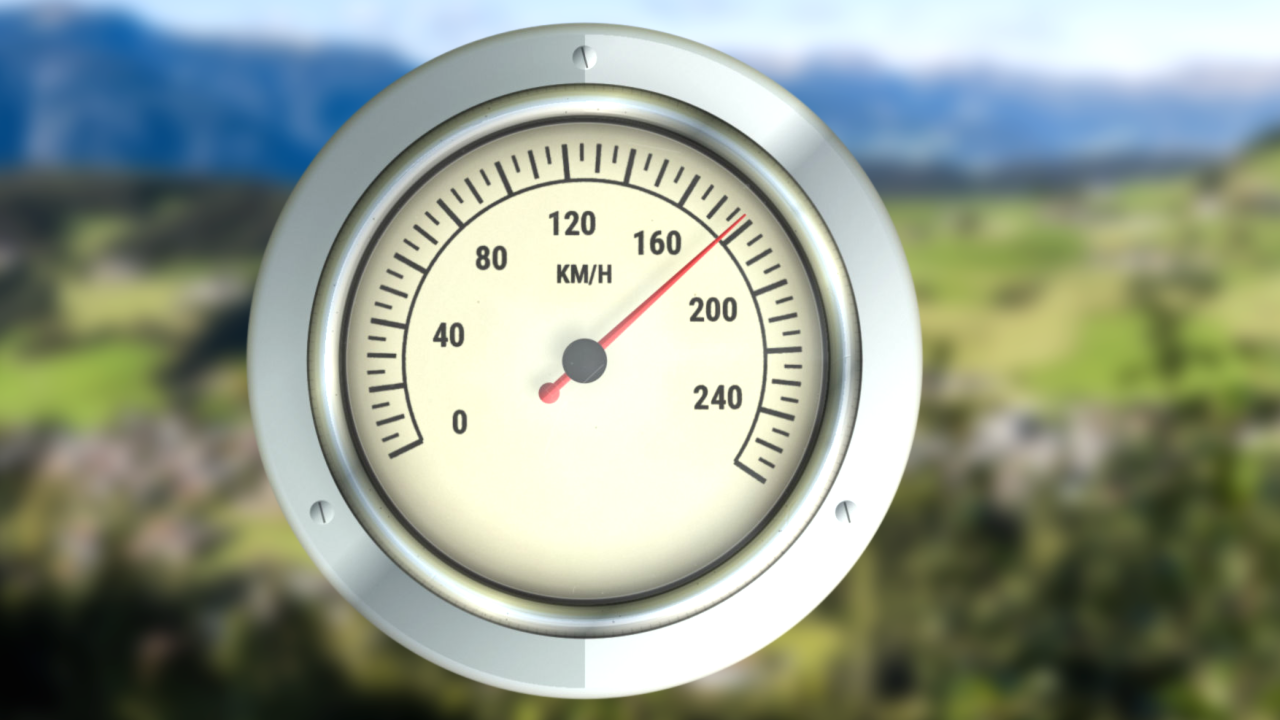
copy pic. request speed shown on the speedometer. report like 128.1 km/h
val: 177.5 km/h
